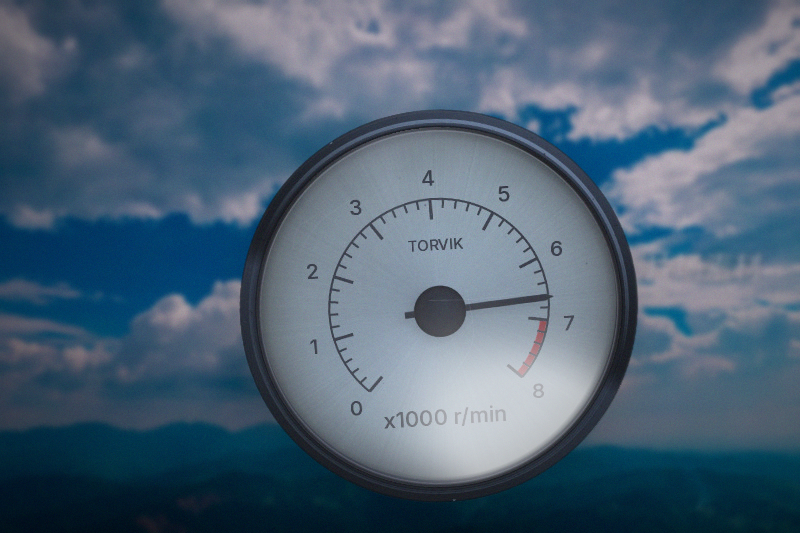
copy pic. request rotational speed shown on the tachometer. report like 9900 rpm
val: 6600 rpm
